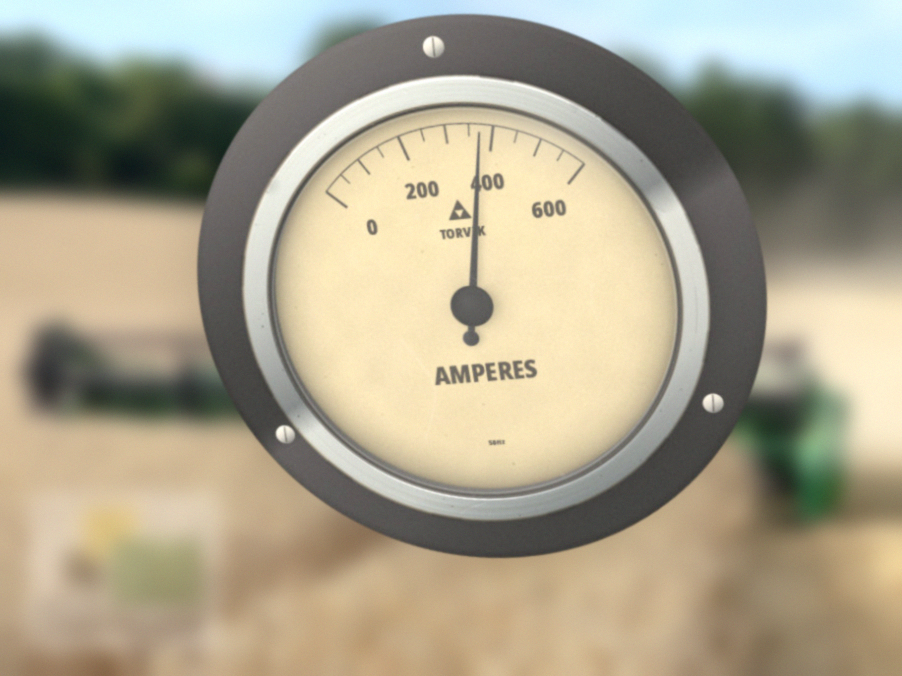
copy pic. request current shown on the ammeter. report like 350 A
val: 375 A
